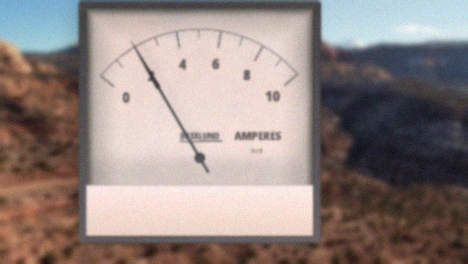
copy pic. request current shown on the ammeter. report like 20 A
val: 2 A
